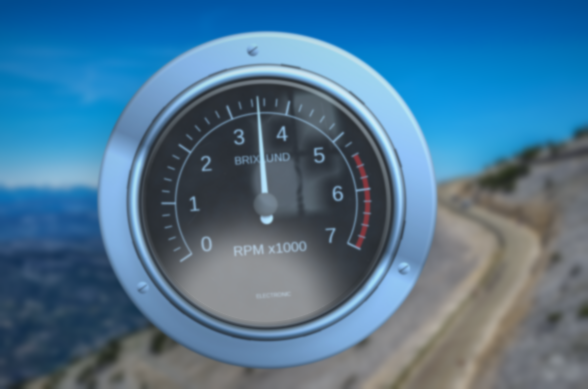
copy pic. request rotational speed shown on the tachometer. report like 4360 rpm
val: 3500 rpm
